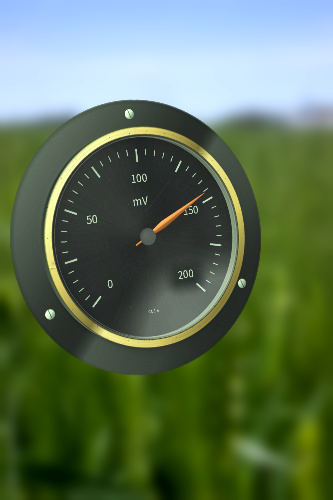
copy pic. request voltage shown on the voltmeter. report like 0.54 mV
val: 145 mV
